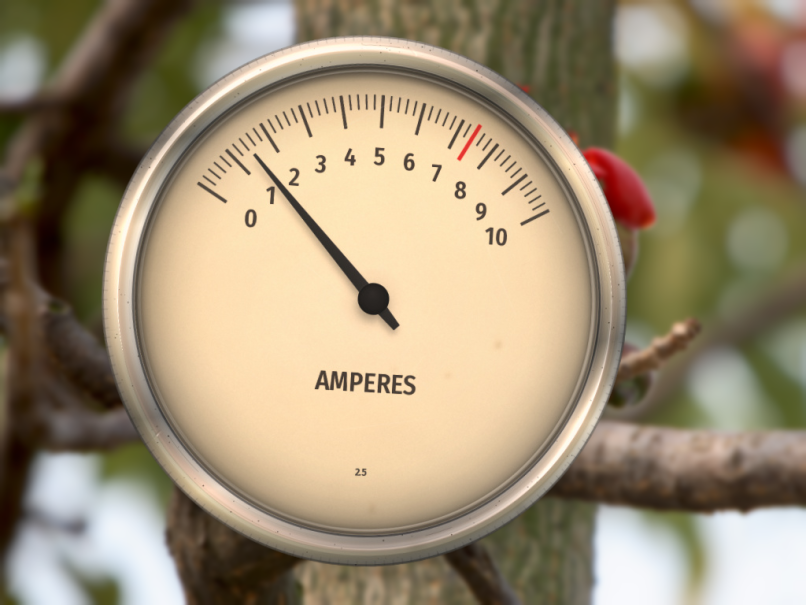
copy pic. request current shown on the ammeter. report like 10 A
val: 1.4 A
